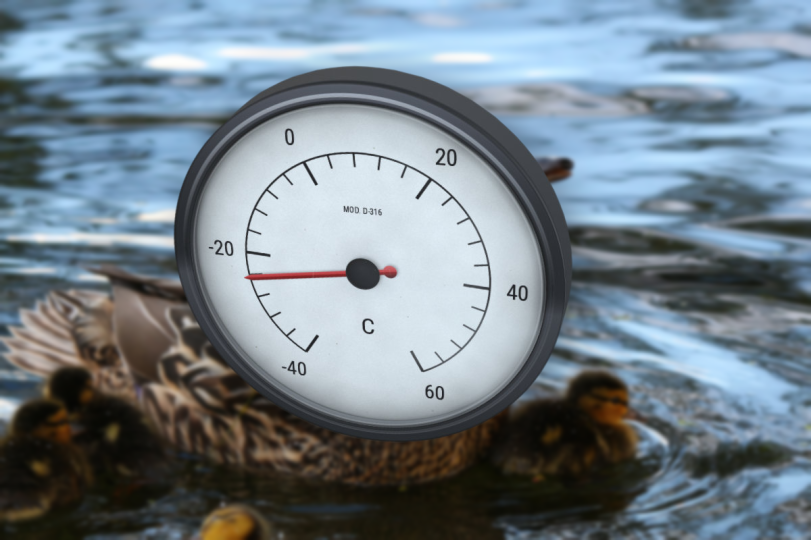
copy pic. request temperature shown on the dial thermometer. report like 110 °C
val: -24 °C
